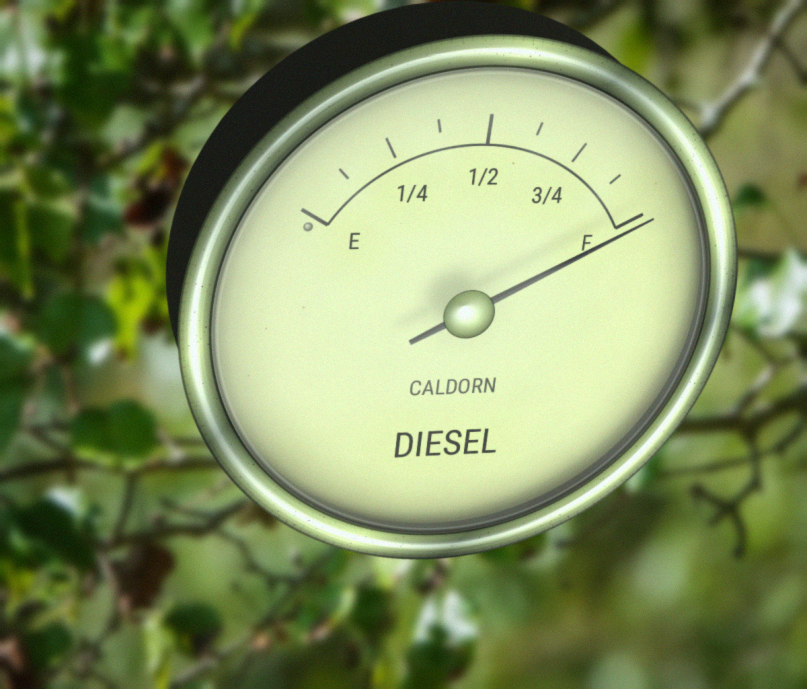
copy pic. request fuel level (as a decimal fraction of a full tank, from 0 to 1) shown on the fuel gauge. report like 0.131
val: 1
